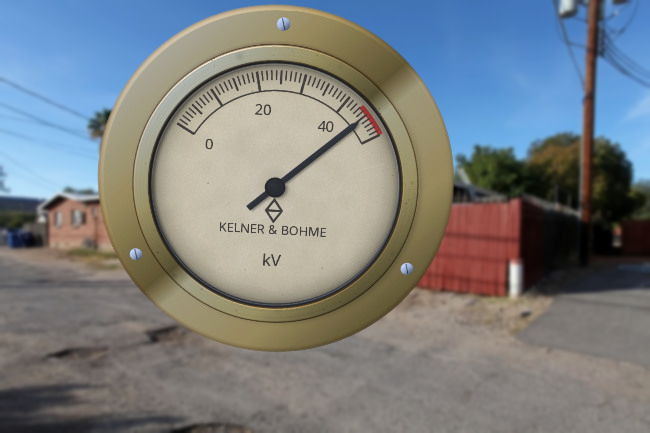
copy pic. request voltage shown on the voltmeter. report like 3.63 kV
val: 45 kV
